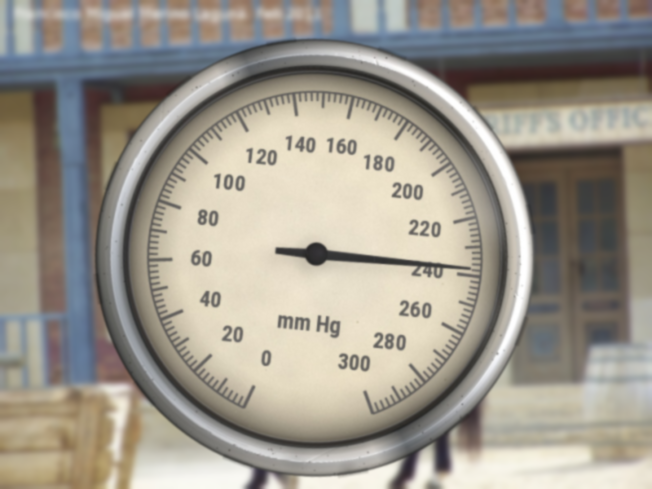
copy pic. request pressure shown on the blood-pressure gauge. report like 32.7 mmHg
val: 238 mmHg
